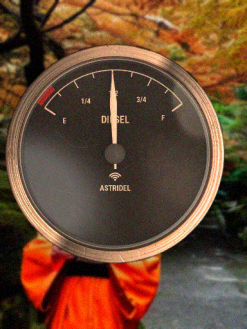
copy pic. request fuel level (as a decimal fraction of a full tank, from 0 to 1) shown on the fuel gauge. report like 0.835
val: 0.5
